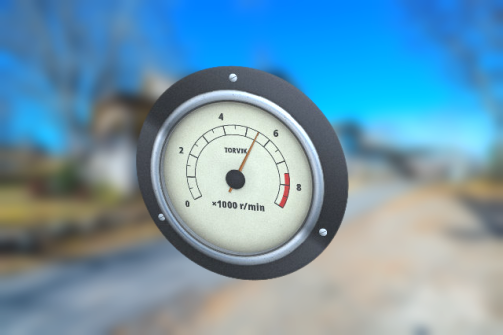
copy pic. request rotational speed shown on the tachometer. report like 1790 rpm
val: 5500 rpm
